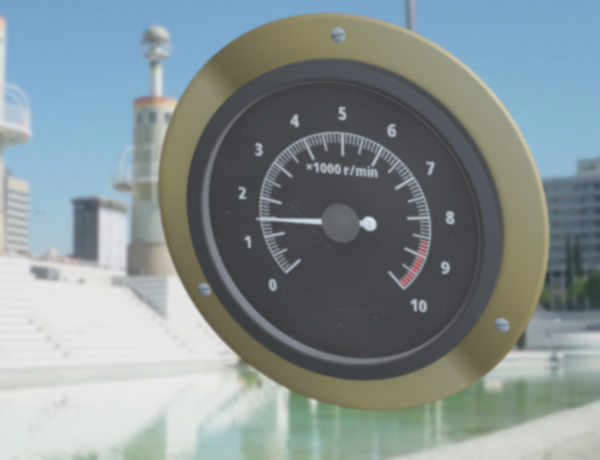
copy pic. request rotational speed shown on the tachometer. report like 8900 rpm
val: 1500 rpm
